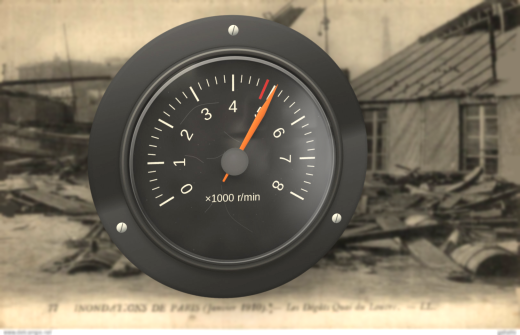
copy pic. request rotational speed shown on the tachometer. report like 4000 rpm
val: 5000 rpm
